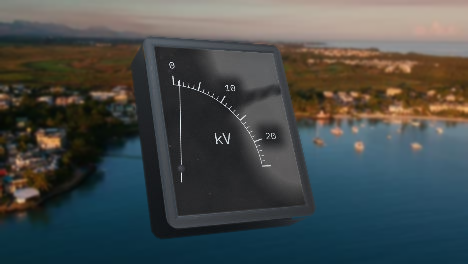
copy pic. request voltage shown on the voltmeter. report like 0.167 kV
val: 1 kV
